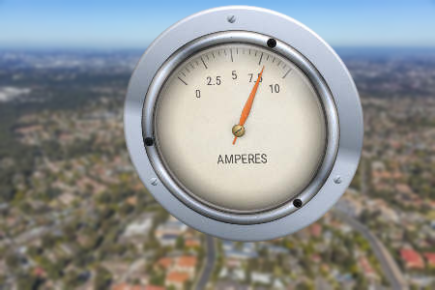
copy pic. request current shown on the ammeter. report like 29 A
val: 8 A
